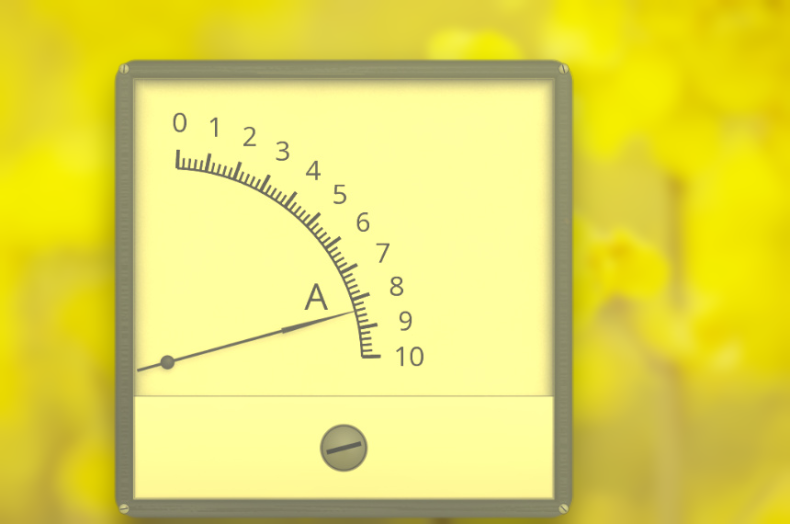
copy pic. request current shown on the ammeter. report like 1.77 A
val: 8.4 A
